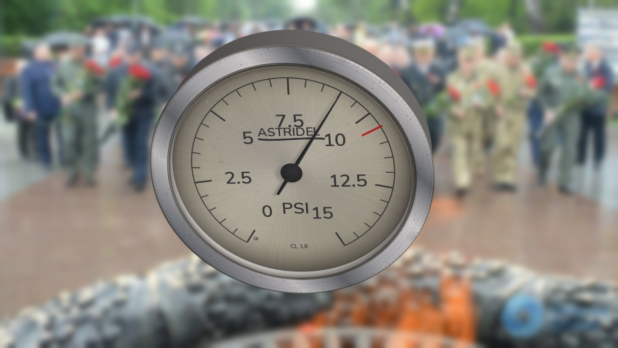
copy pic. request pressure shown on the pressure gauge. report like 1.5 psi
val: 9 psi
